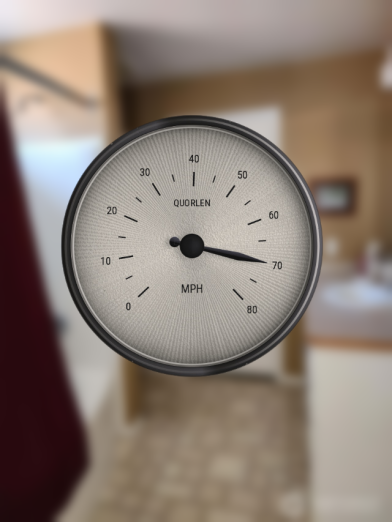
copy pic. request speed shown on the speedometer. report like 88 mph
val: 70 mph
